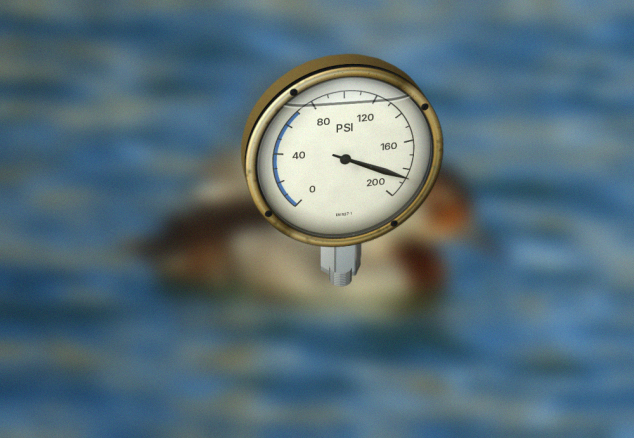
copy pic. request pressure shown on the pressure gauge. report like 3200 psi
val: 185 psi
